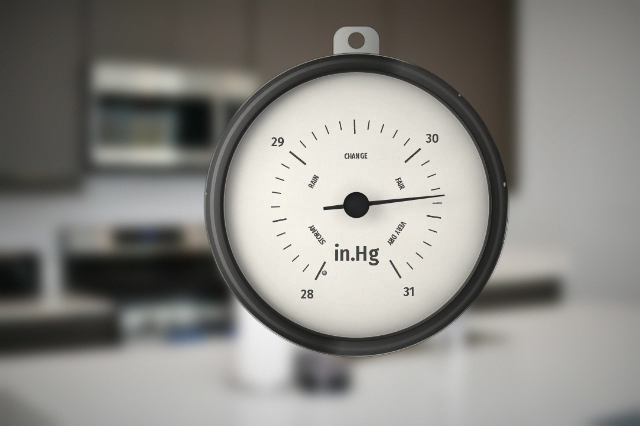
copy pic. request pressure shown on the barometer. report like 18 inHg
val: 30.35 inHg
